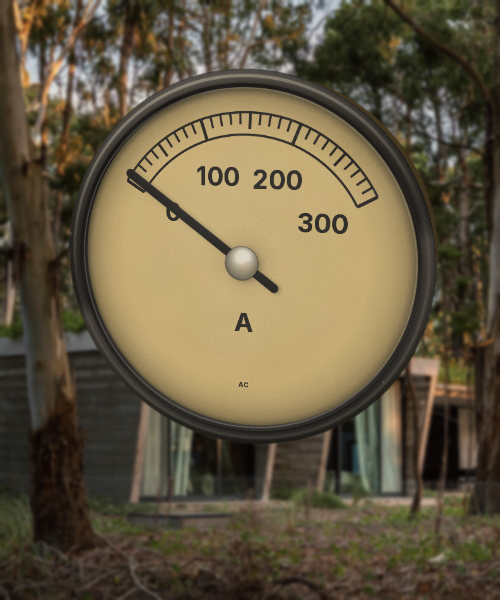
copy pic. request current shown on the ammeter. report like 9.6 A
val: 10 A
